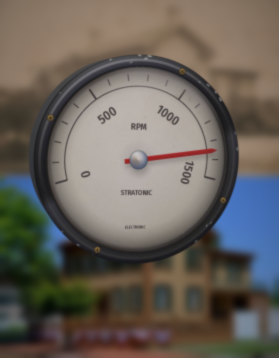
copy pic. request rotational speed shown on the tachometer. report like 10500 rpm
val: 1350 rpm
